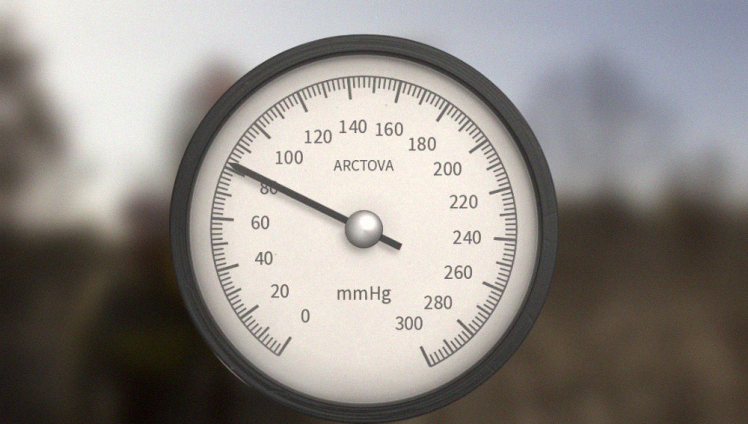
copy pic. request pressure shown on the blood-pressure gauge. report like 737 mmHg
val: 82 mmHg
